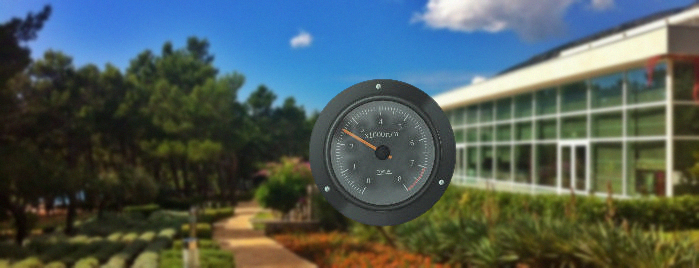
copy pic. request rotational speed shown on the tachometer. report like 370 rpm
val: 2500 rpm
